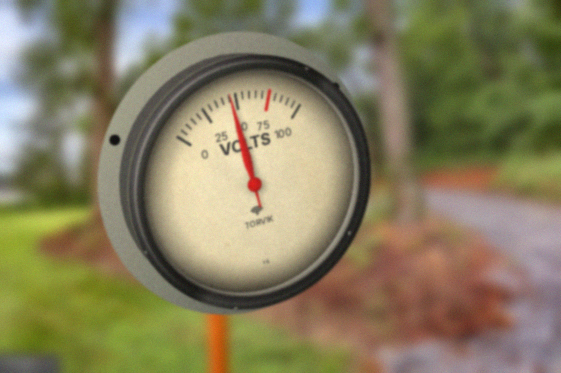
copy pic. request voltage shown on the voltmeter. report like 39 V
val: 45 V
